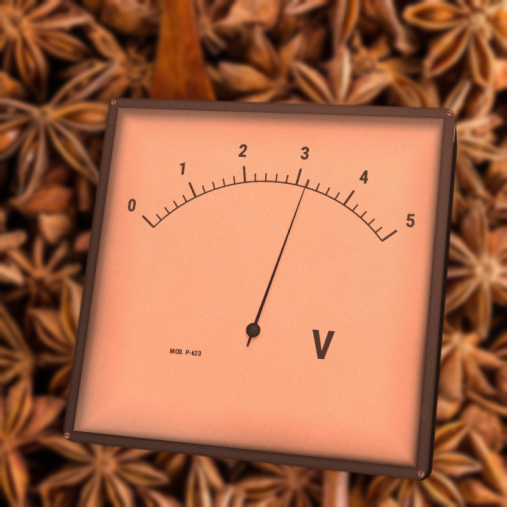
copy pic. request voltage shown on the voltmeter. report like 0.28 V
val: 3.2 V
